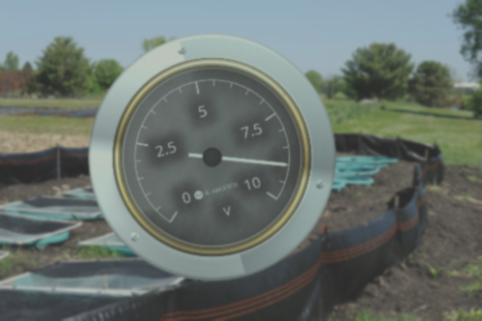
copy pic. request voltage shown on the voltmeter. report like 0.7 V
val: 9 V
